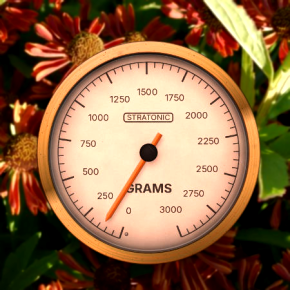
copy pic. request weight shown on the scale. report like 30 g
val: 125 g
